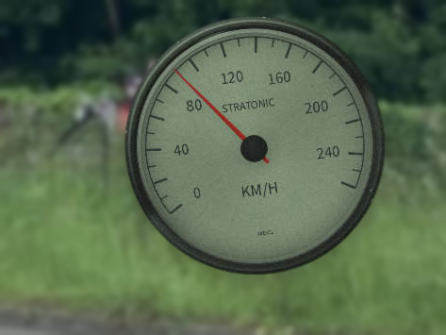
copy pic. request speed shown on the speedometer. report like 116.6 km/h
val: 90 km/h
